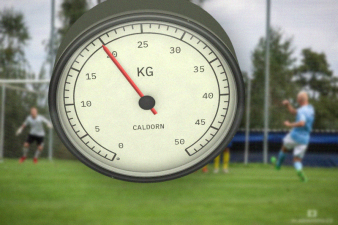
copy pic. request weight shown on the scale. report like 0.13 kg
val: 20 kg
